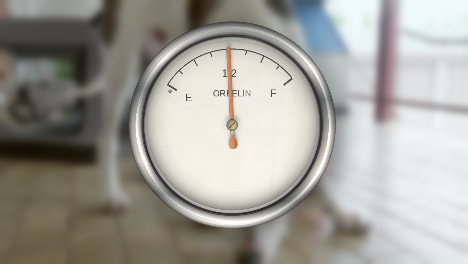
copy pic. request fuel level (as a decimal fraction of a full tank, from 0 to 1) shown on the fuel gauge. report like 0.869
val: 0.5
